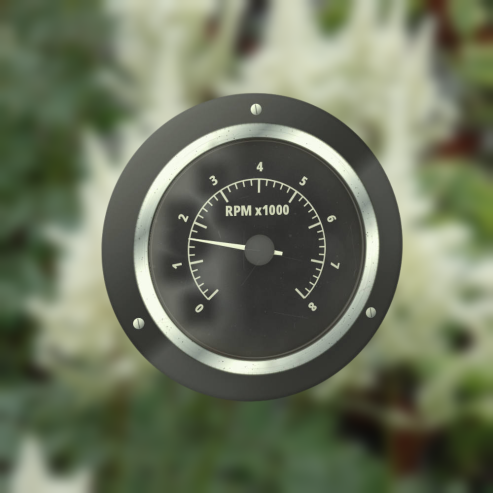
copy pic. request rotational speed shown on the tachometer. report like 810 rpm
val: 1600 rpm
